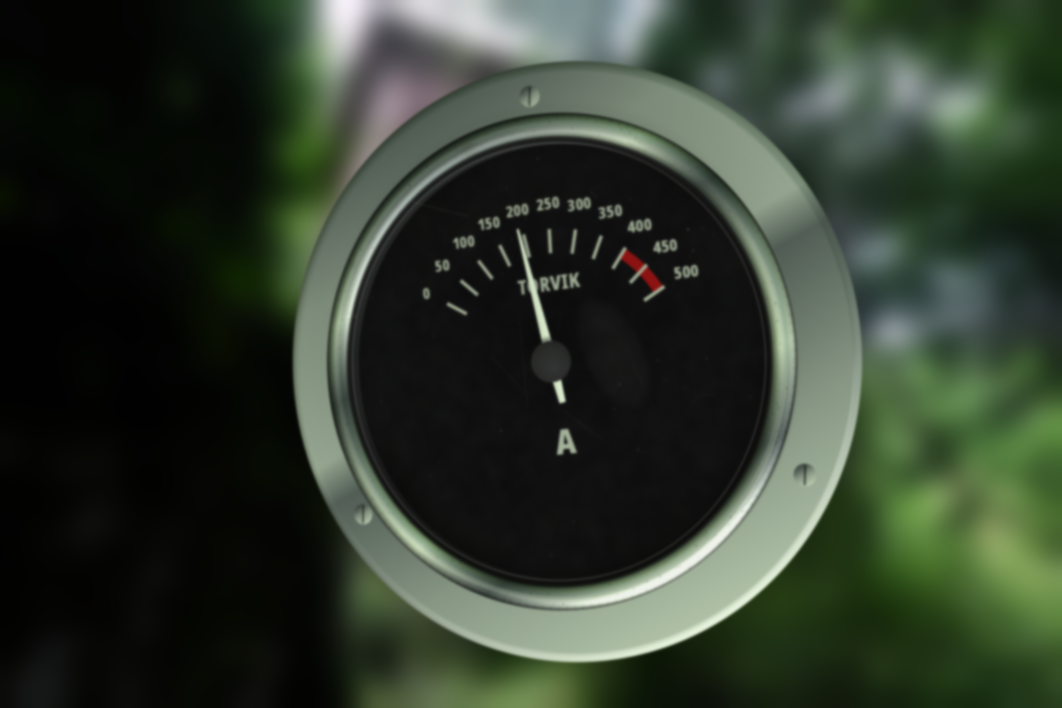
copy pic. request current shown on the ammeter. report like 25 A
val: 200 A
